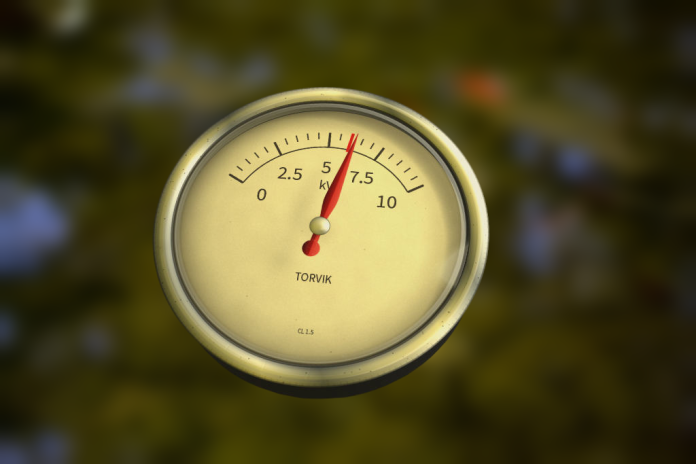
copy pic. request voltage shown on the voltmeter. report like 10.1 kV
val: 6.25 kV
